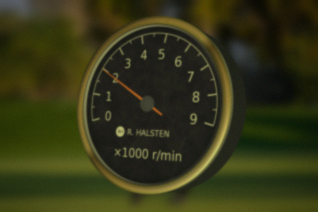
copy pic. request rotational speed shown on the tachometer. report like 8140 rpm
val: 2000 rpm
